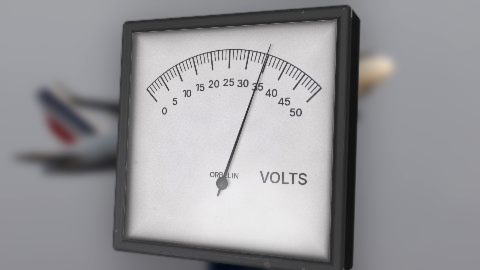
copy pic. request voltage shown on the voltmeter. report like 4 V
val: 35 V
